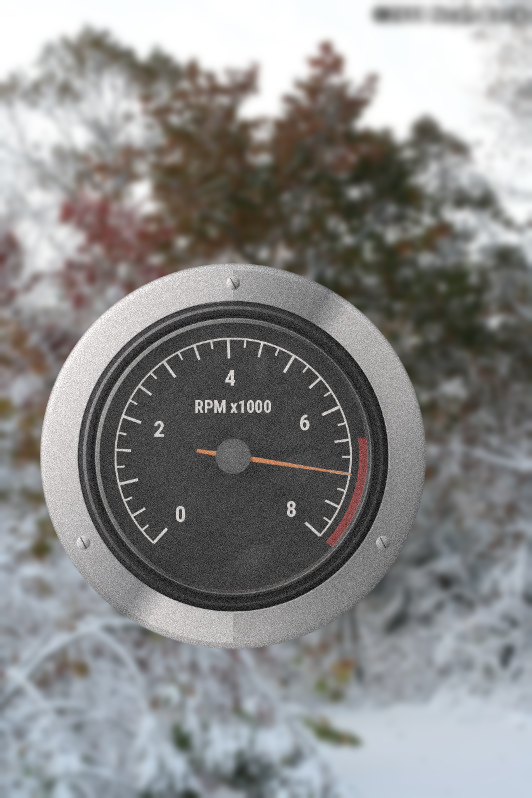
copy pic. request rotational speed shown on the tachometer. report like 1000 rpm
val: 7000 rpm
